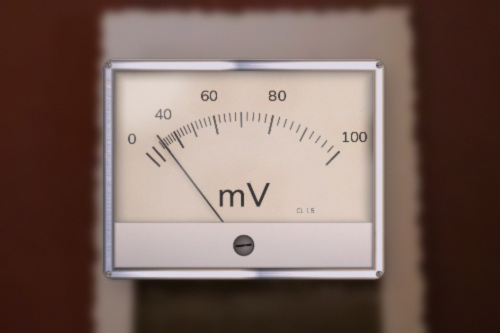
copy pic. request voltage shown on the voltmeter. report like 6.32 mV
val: 30 mV
